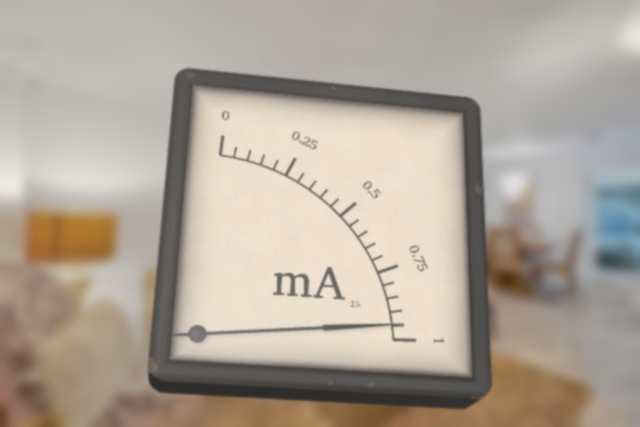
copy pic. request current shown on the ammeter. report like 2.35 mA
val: 0.95 mA
